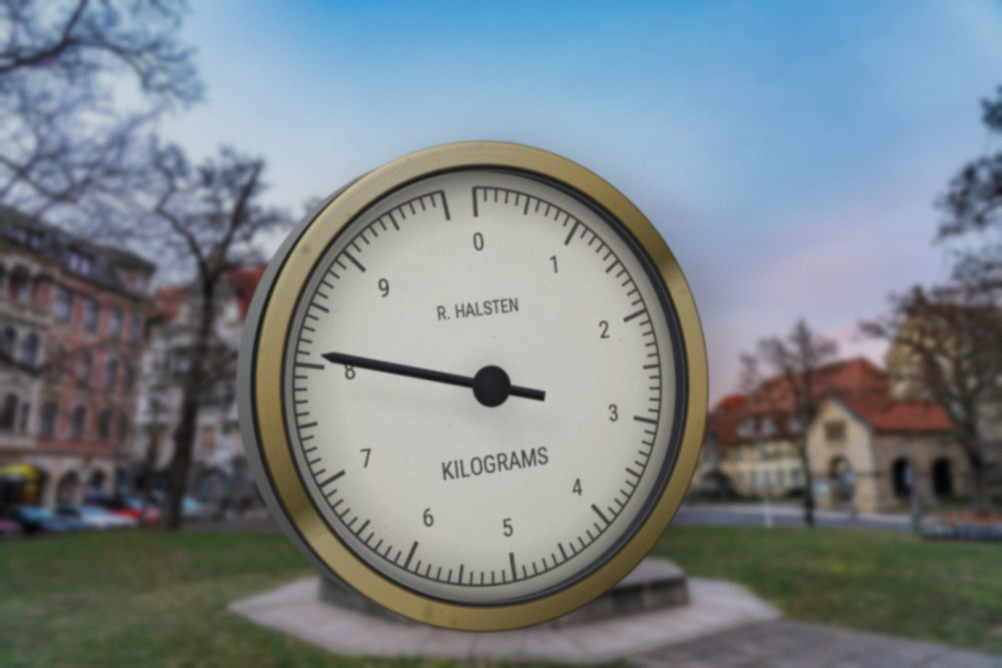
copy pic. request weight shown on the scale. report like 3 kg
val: 8.1 kg
